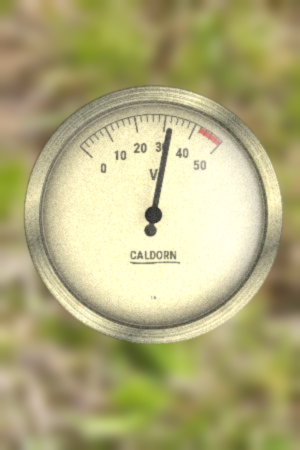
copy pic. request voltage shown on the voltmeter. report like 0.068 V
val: 32 V
